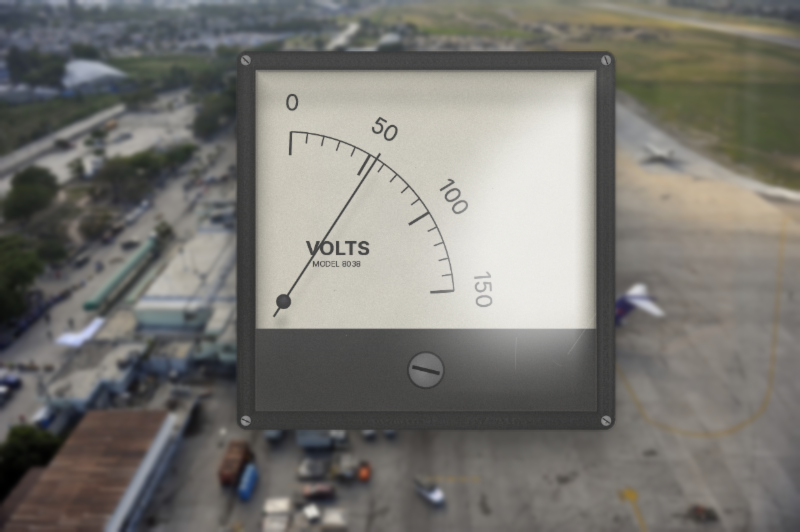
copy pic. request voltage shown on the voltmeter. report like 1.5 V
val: 55 V
